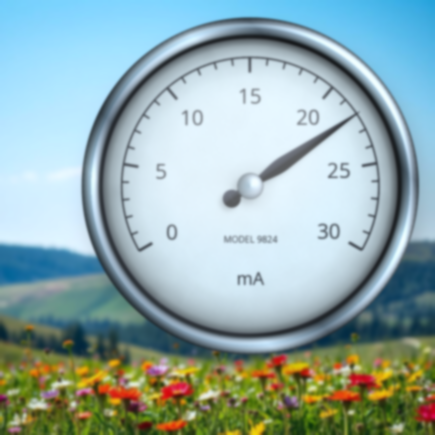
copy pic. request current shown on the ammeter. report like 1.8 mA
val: 22 mA
